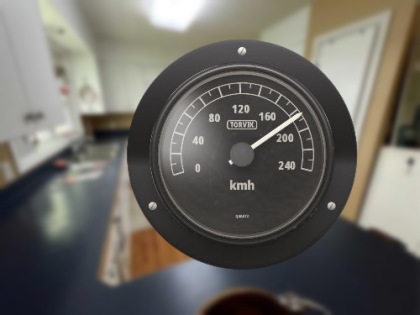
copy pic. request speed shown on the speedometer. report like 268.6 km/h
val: 185 km/h
